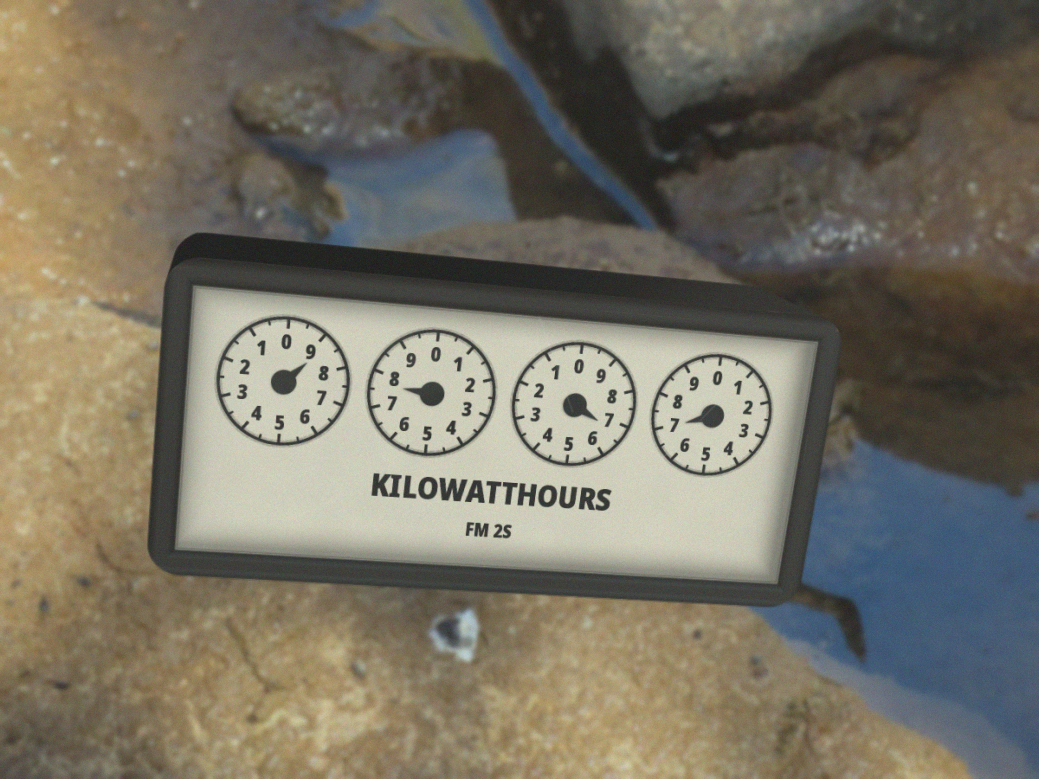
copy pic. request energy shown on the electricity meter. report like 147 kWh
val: 8767 kWh
